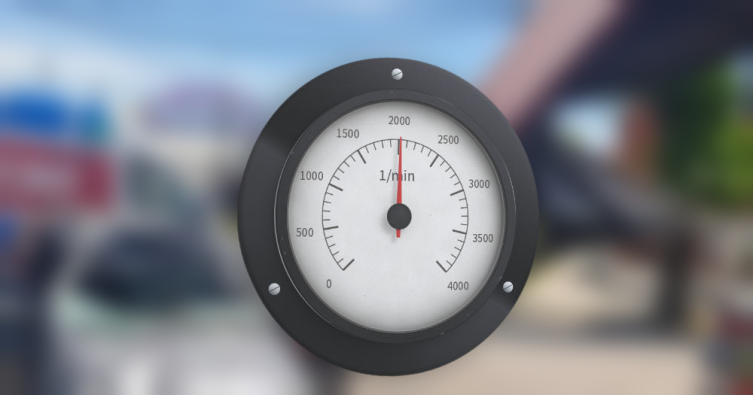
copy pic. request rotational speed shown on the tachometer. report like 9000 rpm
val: 2000 rpm
